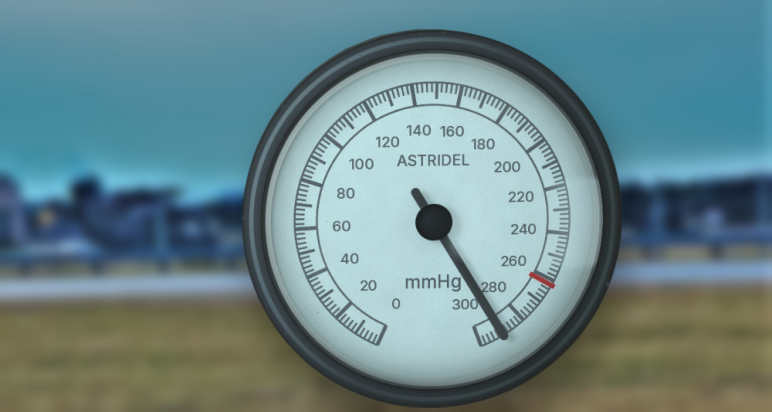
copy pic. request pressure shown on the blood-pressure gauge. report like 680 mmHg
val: 290 mmHg
